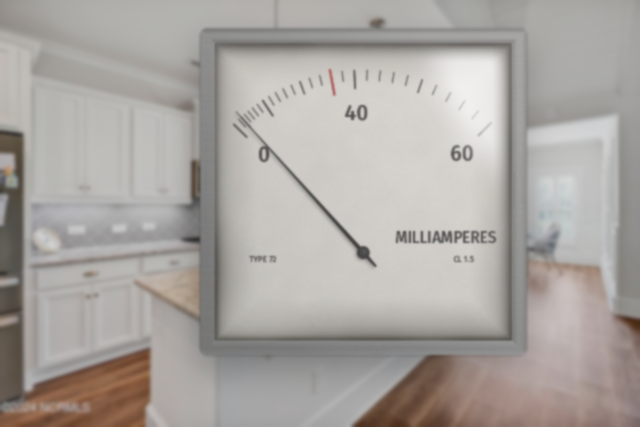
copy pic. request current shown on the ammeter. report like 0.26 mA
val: 10 mA
